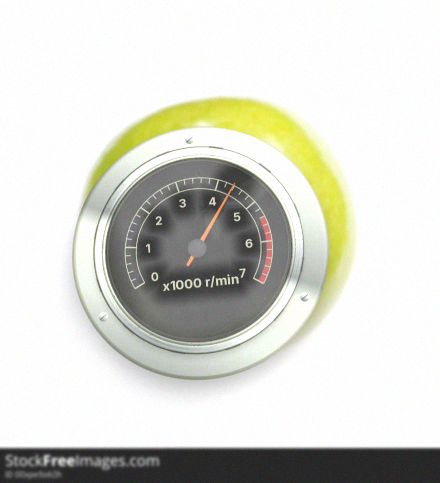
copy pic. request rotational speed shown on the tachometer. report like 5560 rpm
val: 4400 rpm
